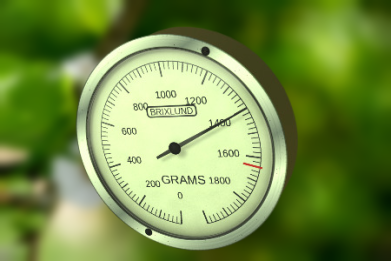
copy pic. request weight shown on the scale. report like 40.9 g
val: 1400 g
